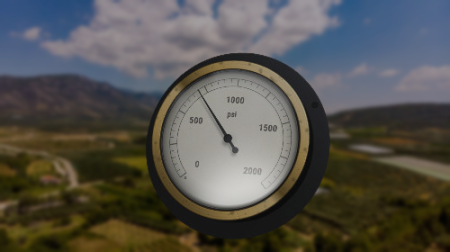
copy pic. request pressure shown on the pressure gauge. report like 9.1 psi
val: 700 psi
